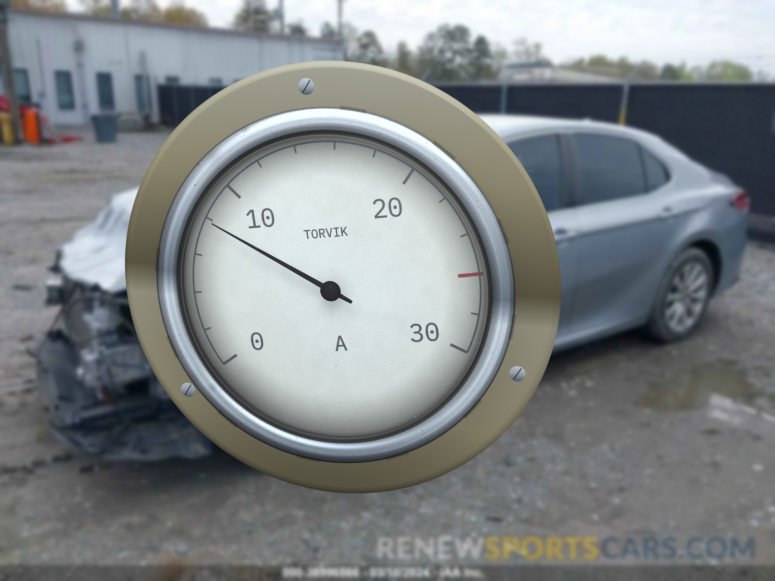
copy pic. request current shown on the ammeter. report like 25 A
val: 8 A
